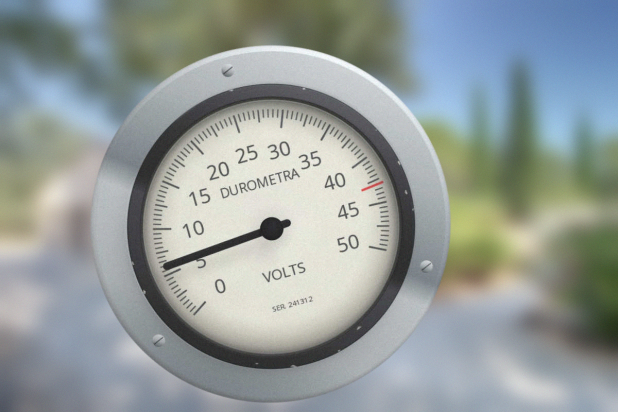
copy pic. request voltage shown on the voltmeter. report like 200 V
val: 6 V
